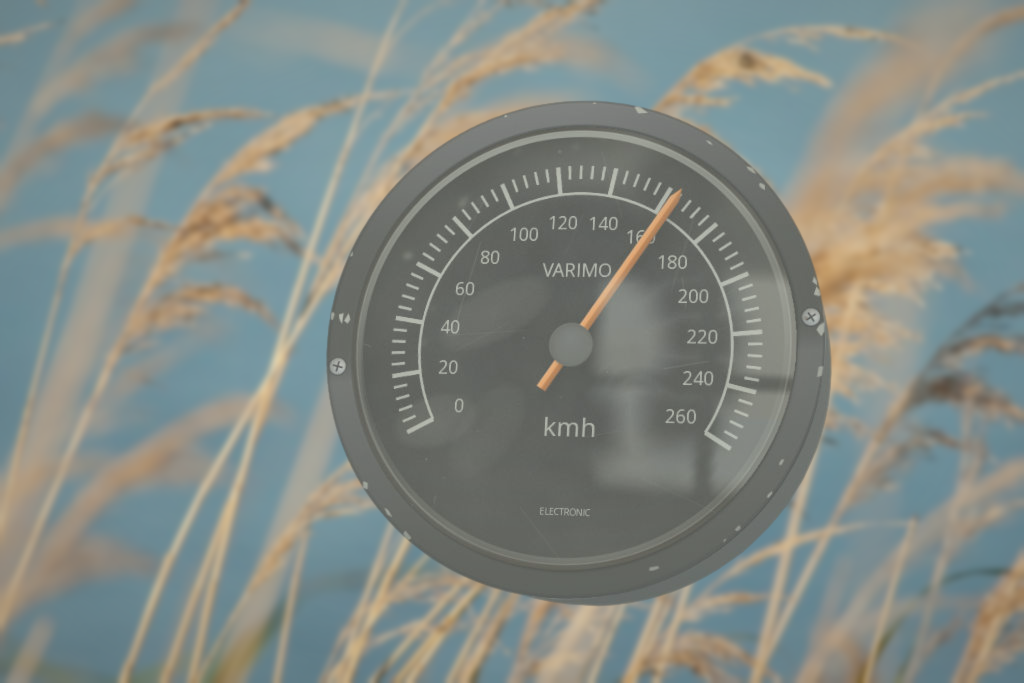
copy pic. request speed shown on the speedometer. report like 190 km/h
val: 164 km/h
